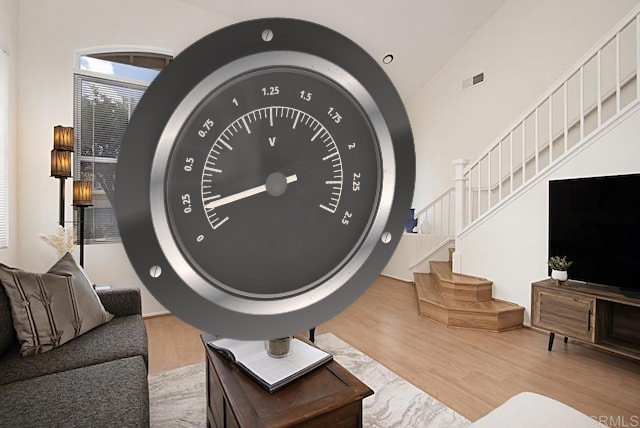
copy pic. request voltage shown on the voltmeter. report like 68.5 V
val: 0.2 V
